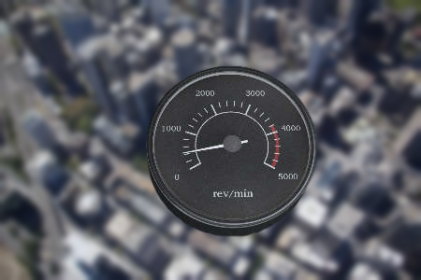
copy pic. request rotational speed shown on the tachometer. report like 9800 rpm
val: 400 rpm
